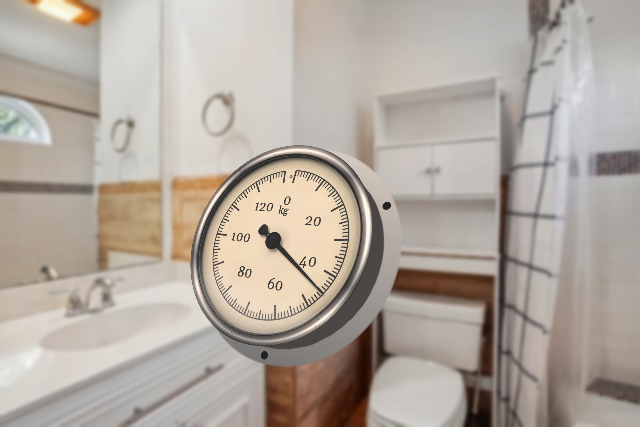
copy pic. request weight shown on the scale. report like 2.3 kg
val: 45 kg
